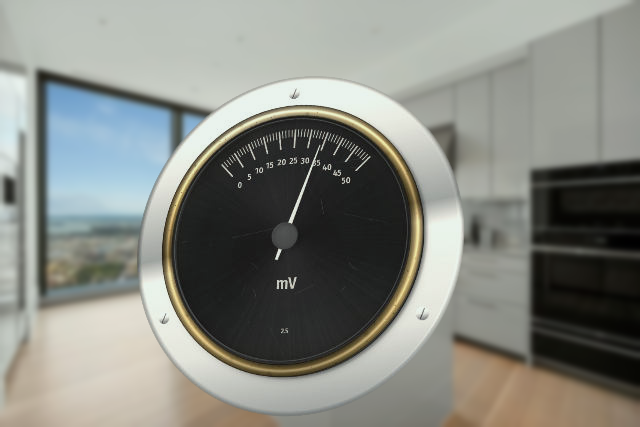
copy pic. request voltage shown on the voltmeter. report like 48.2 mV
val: 35 mV
